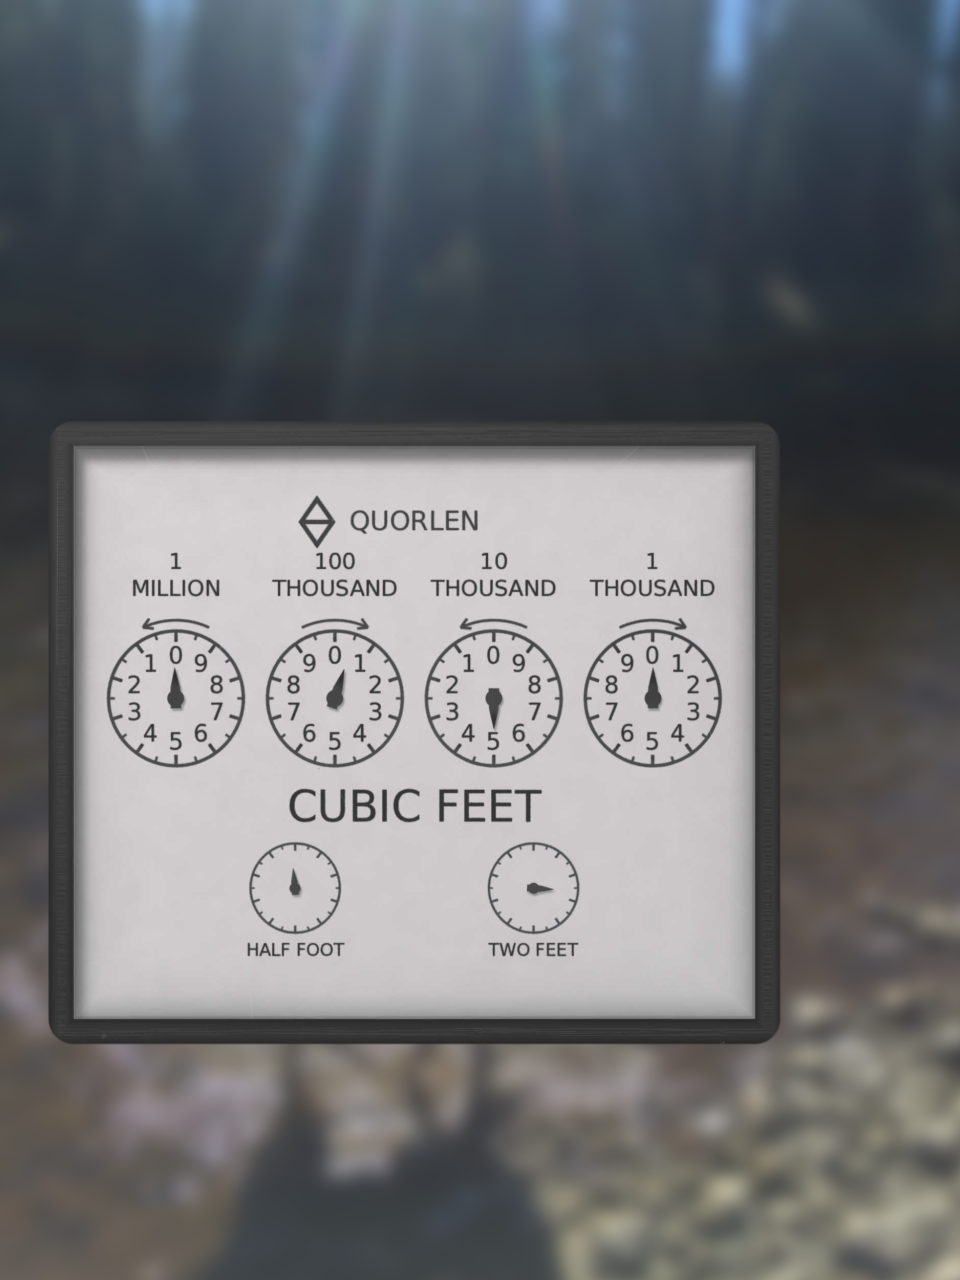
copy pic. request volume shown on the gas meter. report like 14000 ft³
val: 5000 ft³
